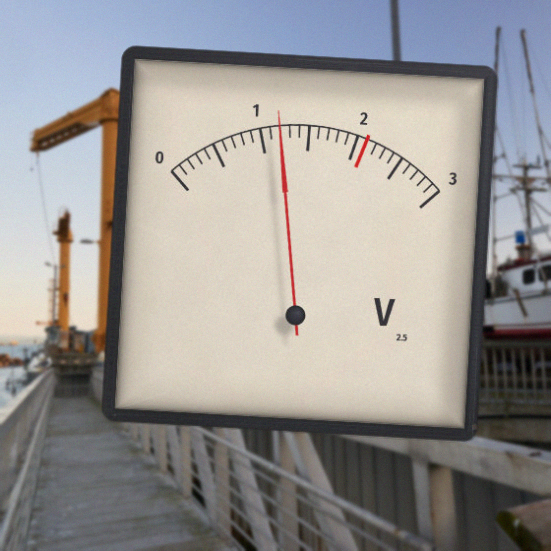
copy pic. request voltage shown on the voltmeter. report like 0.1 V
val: 1.2 V
